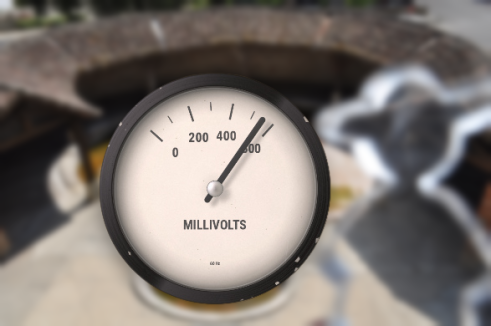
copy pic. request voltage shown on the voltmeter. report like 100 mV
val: 550 mV
